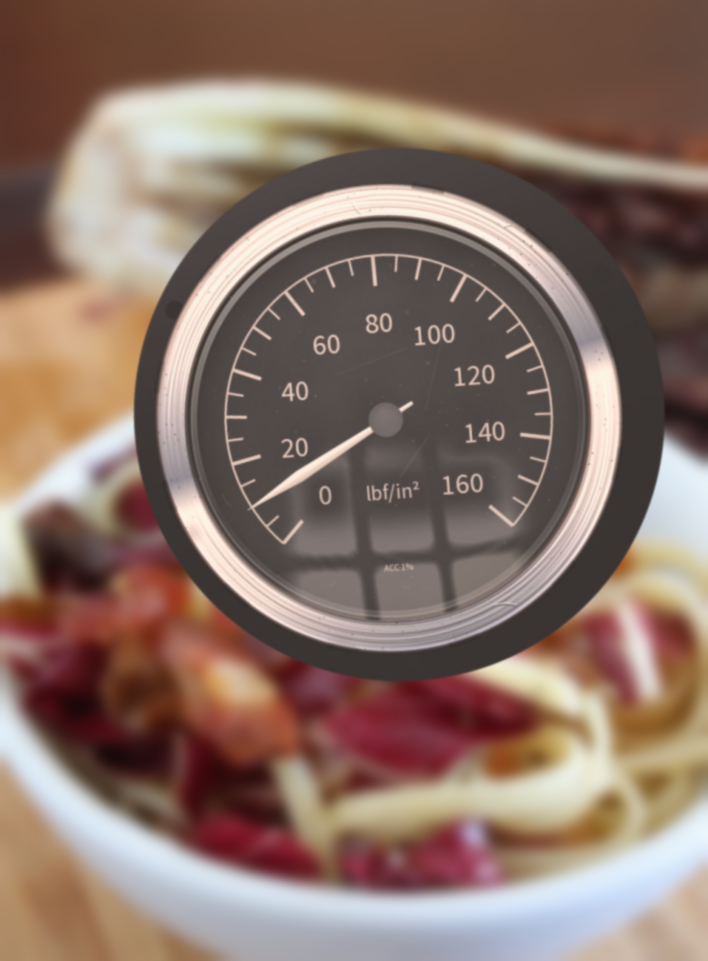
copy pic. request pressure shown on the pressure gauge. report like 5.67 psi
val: 10 psi
